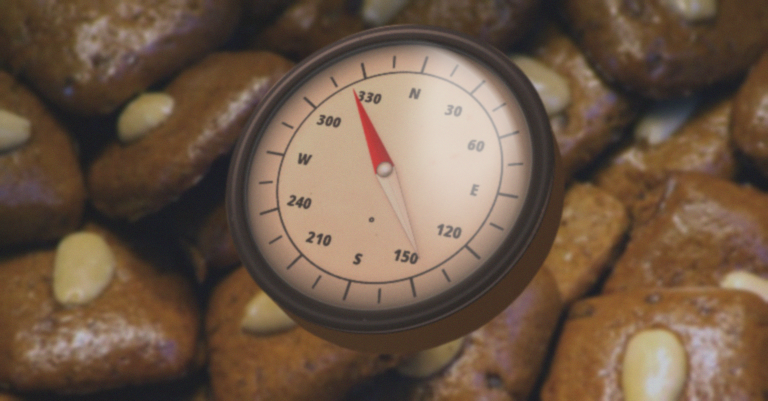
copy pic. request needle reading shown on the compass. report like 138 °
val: 322.5 °
